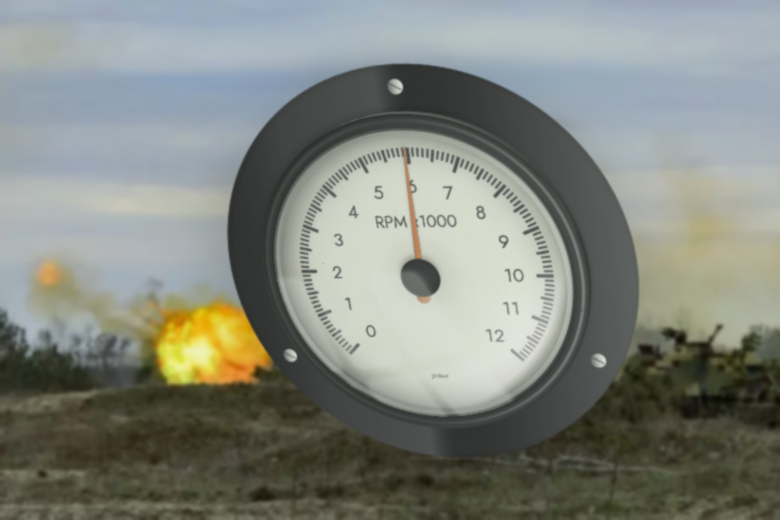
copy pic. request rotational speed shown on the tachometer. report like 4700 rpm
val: 6000 rpm
